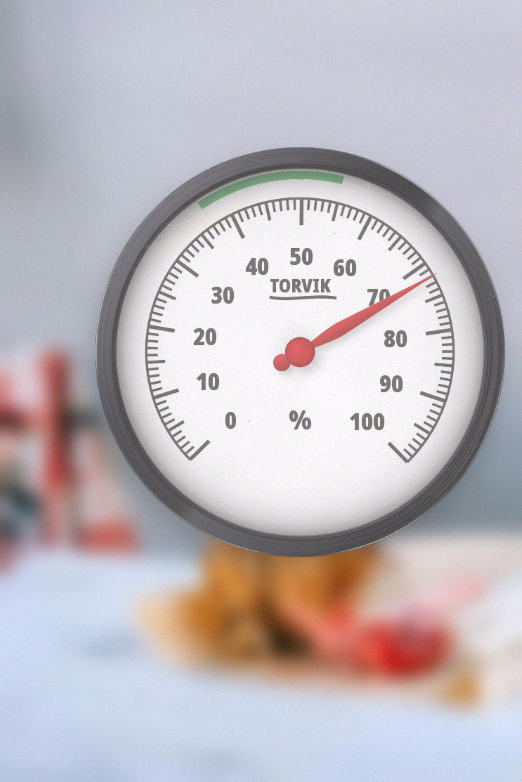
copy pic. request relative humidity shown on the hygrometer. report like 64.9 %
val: 72 %
